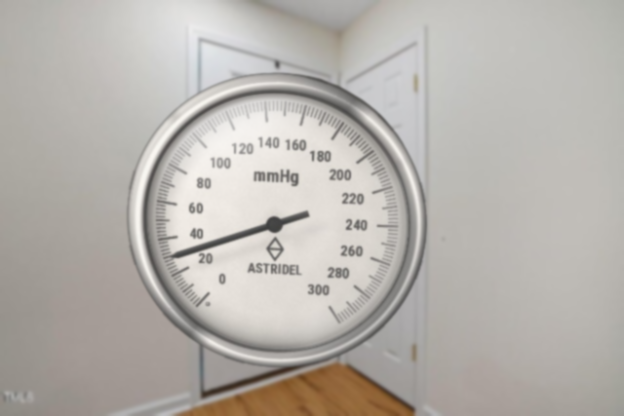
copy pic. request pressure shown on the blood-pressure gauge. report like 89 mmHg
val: 30 mmHg
